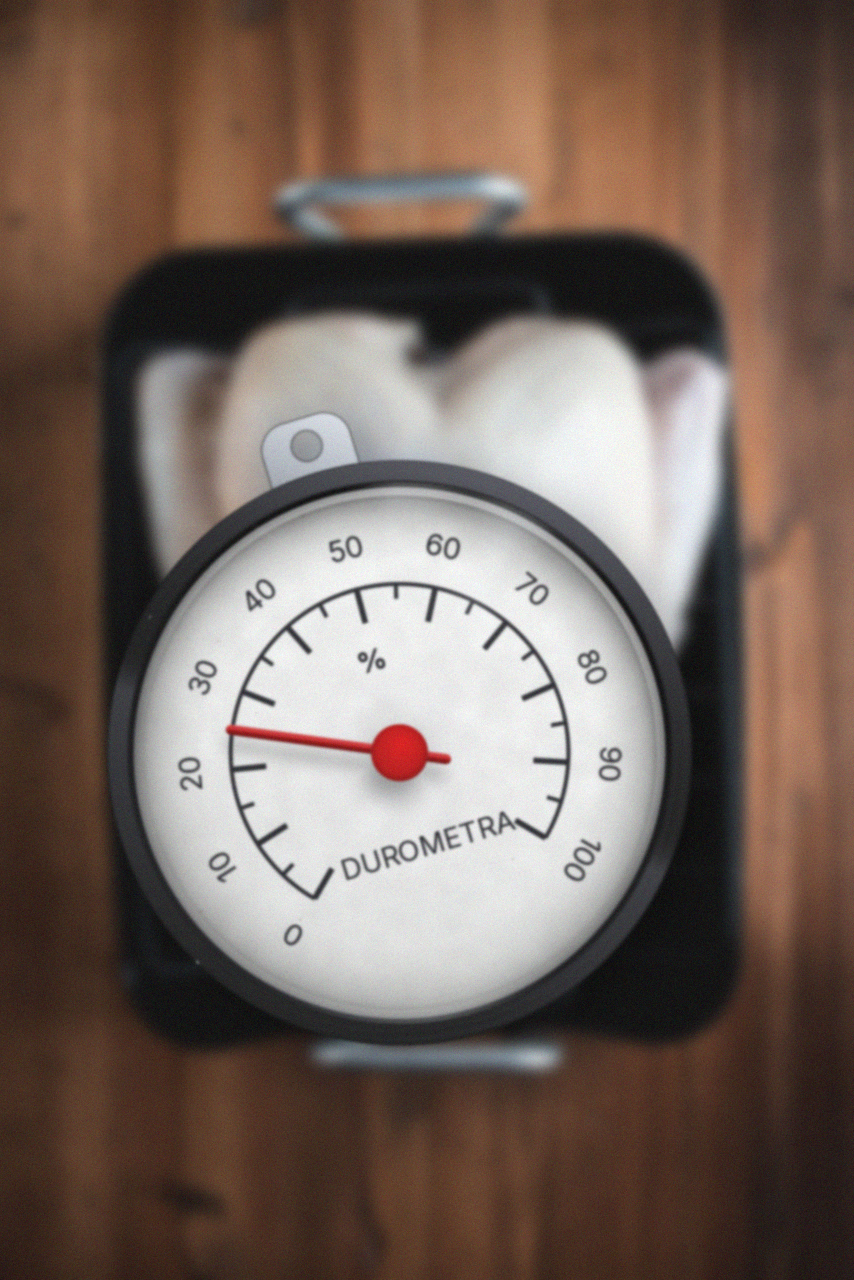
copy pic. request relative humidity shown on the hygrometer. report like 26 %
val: 25 %
